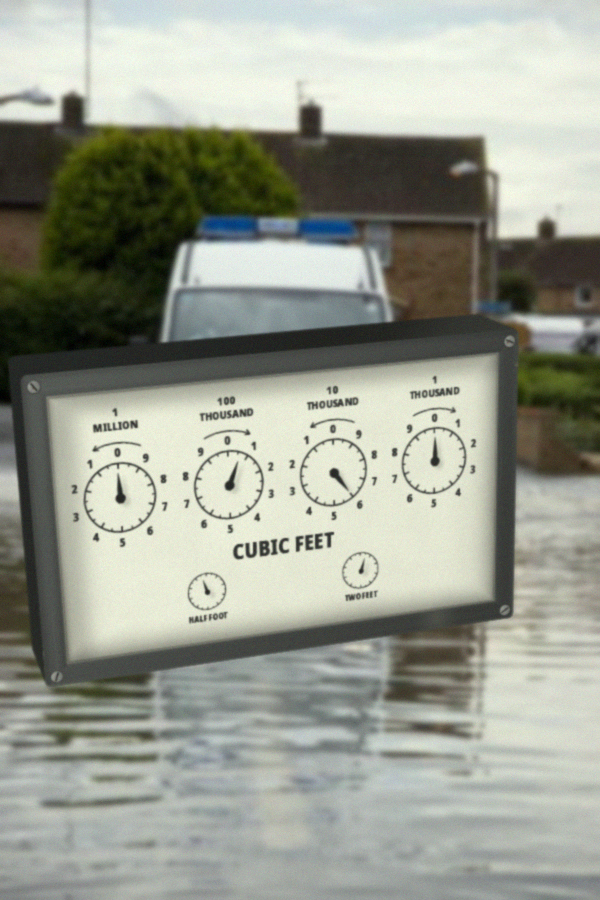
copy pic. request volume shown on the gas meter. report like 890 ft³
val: 6000 ft³
